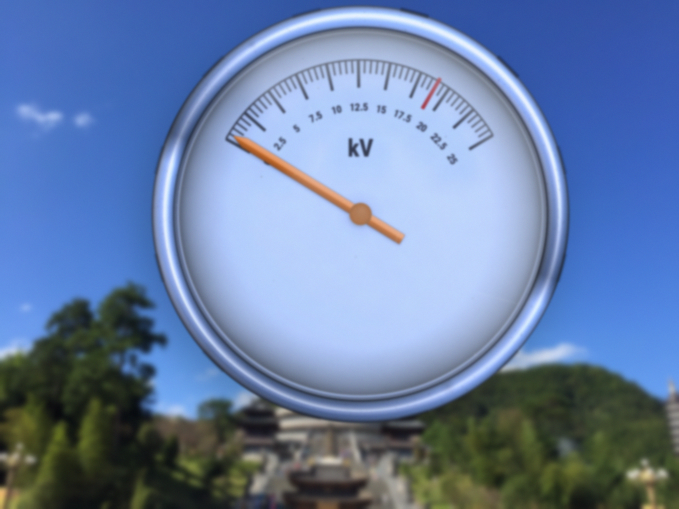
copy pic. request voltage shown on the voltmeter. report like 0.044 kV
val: 0.5 kV
